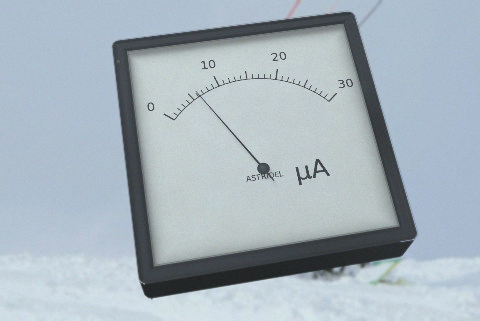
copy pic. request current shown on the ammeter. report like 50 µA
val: 6 µA
